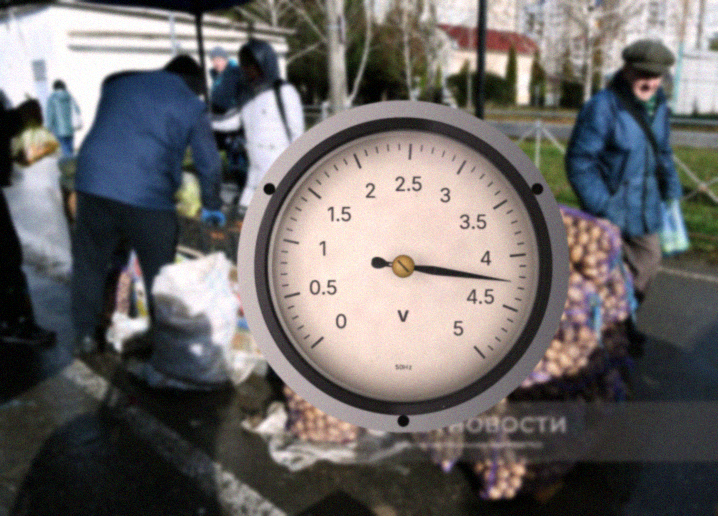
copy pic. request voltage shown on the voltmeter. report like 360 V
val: 4.25 V
